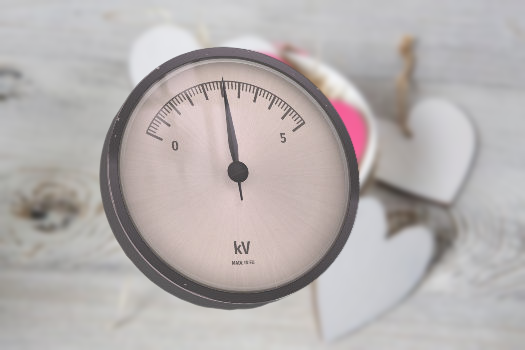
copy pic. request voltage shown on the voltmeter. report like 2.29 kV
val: 2.5 kV
